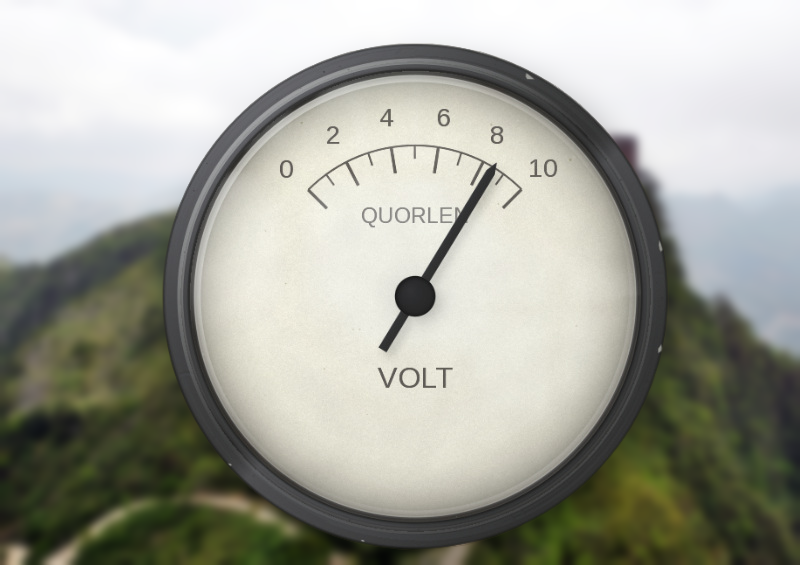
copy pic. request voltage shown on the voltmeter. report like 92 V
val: 8.5 V
